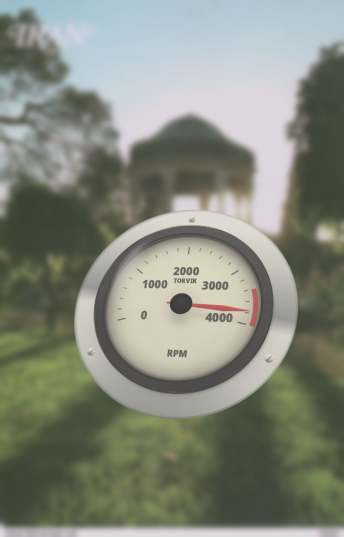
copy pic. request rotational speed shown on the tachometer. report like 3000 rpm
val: 3800 rpm
